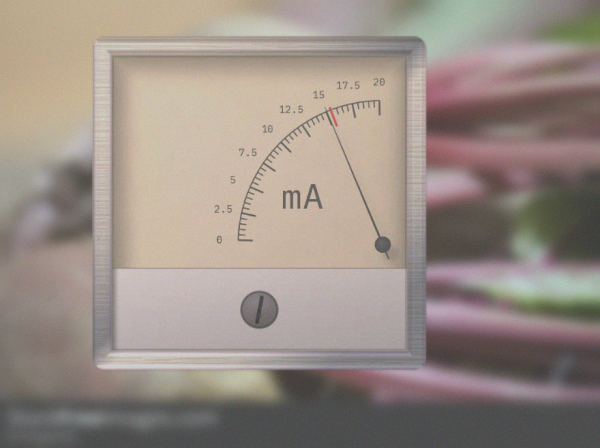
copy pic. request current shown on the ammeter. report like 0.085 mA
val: 15 mA
